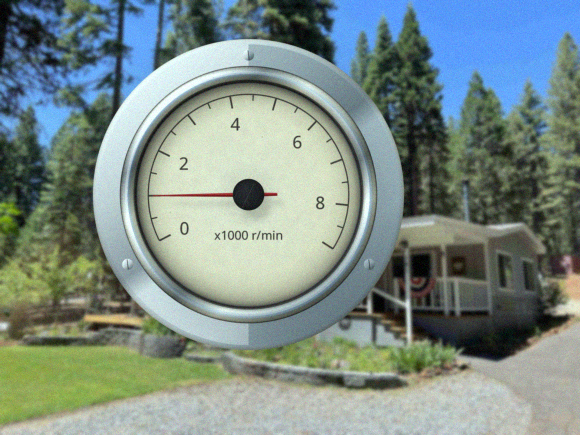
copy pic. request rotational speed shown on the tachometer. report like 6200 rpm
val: 1000 rpm
